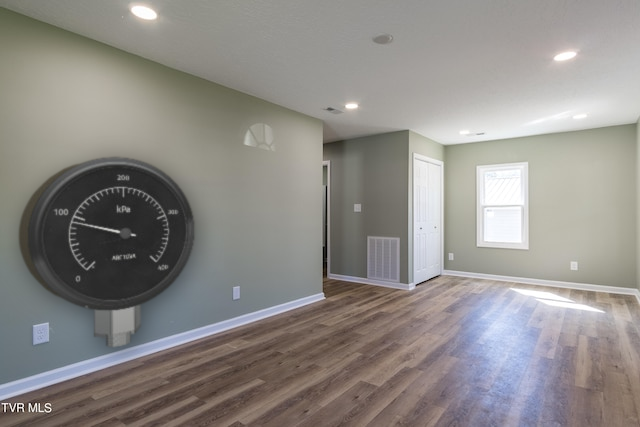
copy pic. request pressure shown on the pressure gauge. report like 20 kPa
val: 90 kPa
